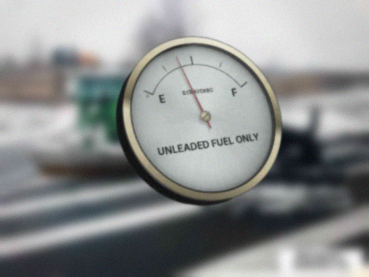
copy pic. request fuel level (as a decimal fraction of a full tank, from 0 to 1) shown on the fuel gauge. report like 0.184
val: 0.375
